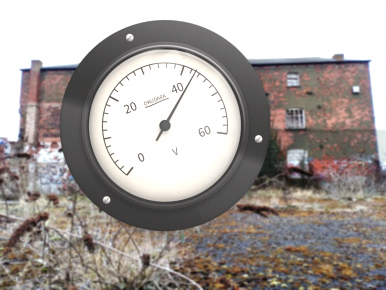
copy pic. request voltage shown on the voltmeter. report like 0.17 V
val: 43 V
